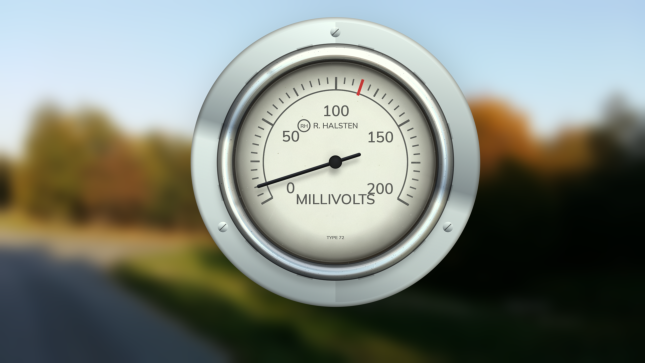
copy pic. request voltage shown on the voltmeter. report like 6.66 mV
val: 10 mV
